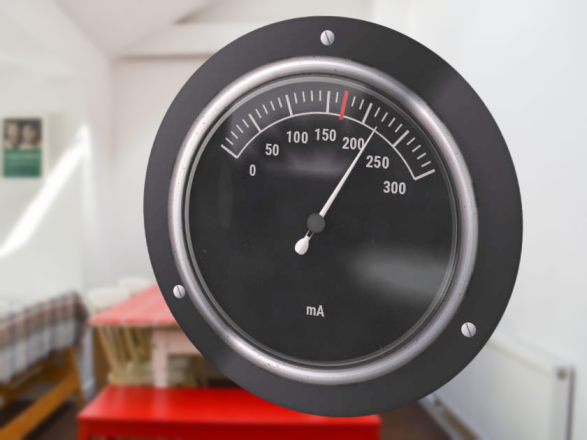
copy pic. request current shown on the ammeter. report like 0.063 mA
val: 220 mA
